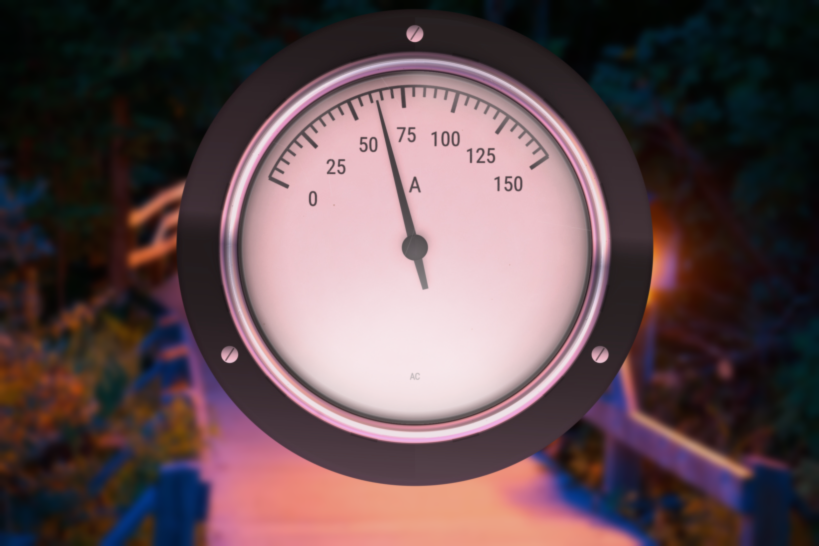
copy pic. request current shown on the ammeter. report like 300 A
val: 62.5 A
